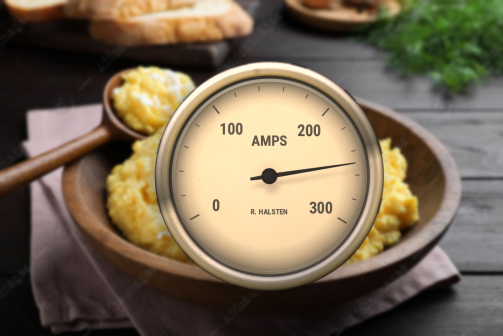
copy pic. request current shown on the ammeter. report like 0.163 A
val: 250 A
